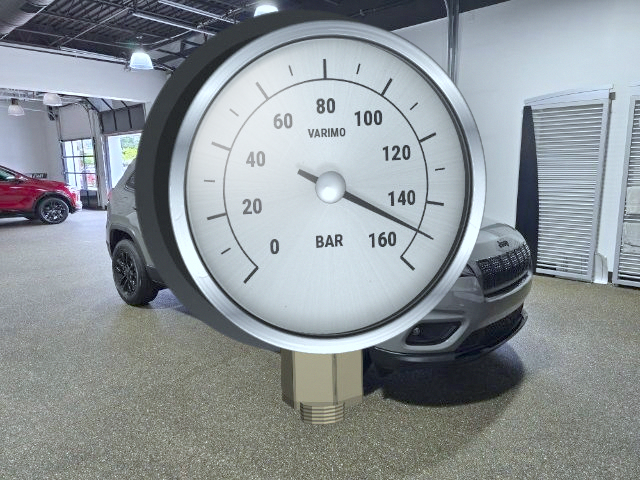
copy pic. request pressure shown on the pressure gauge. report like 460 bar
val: 150 bar
